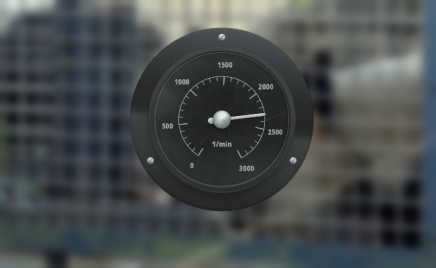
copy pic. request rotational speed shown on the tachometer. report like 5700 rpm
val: 2300 rpm
